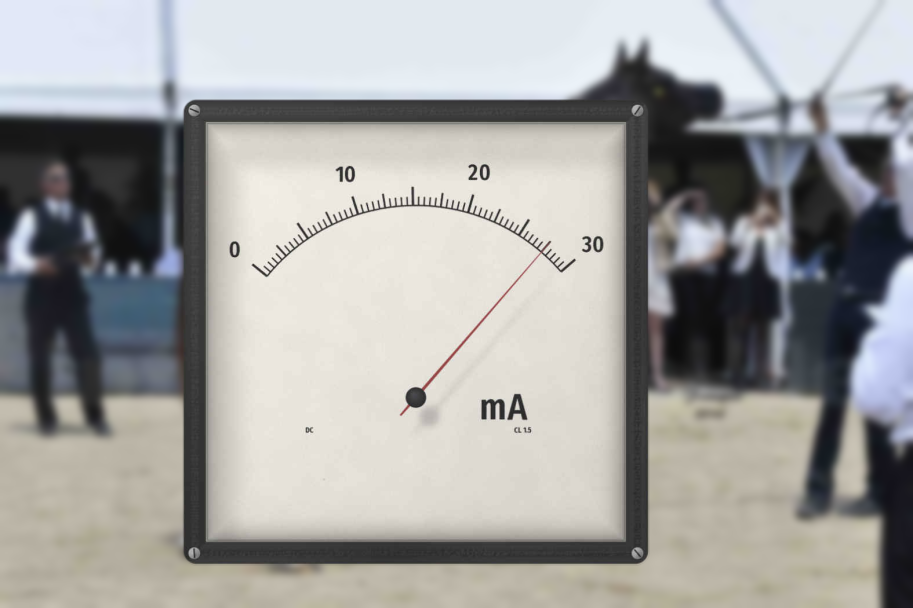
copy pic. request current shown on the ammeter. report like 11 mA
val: 27.5 mA
